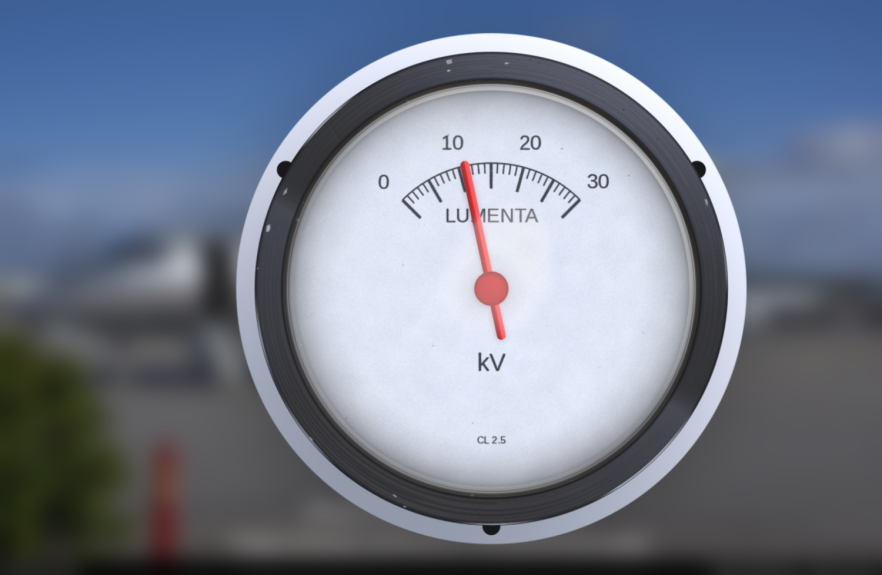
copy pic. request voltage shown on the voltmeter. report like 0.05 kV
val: 11 kV
